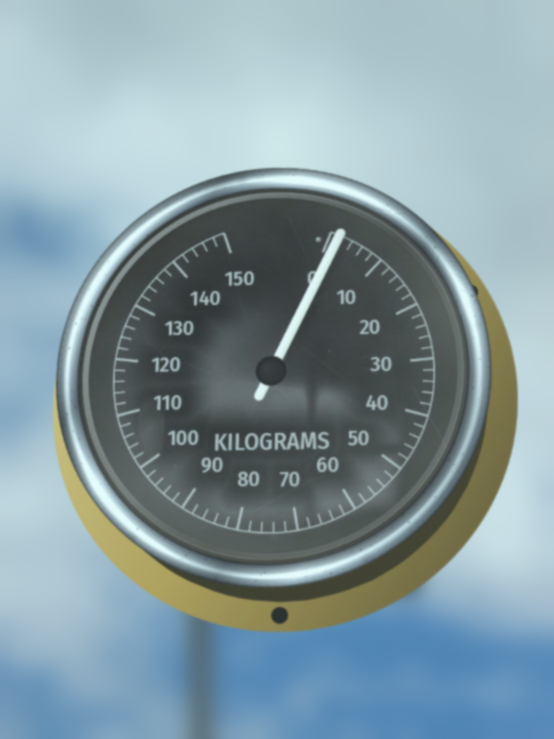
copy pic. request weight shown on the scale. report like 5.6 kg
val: 2 kg
